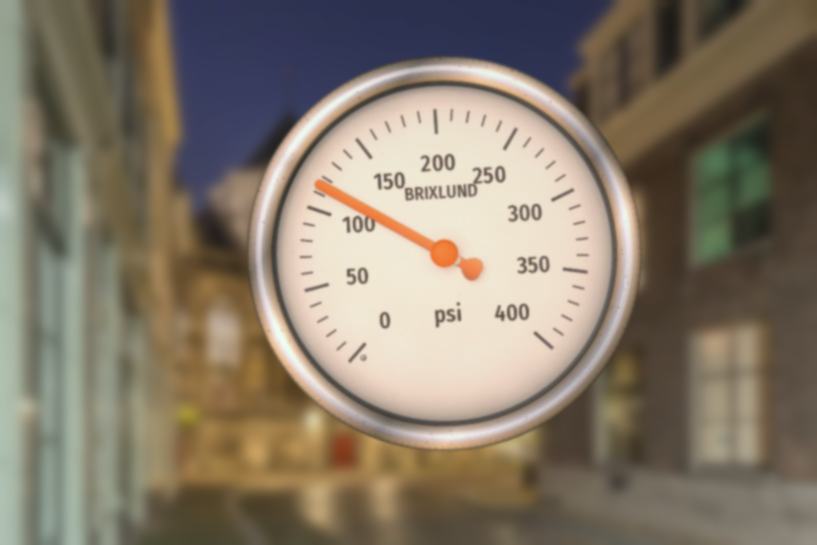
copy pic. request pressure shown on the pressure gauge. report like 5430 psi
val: 115 psi
